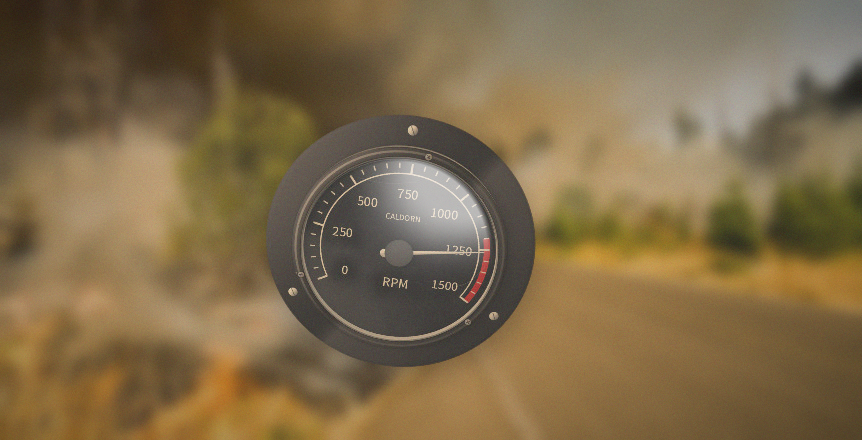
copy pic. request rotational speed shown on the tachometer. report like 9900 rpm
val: 1250 rpm
